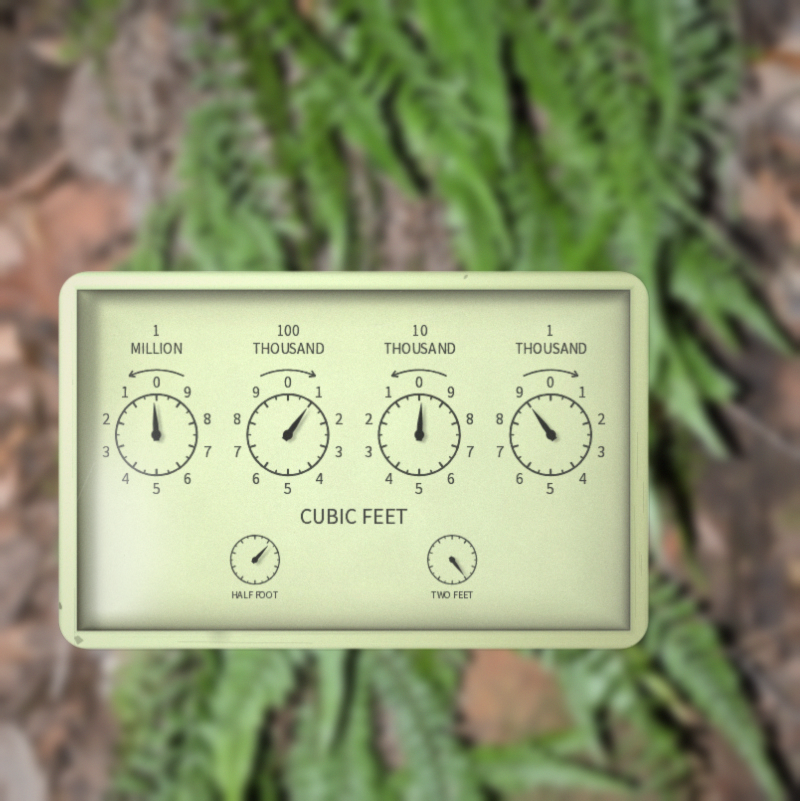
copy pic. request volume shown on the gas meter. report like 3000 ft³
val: 9900 ft³
